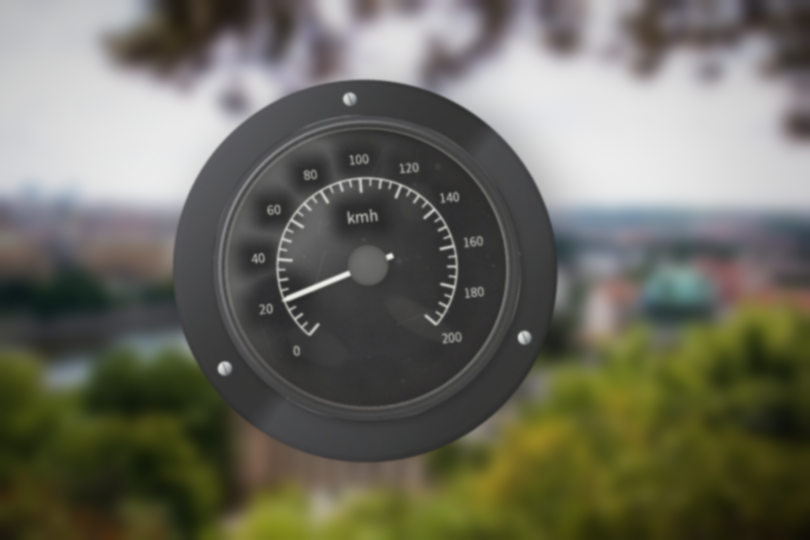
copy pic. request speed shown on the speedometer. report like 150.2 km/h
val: 20 km/h
